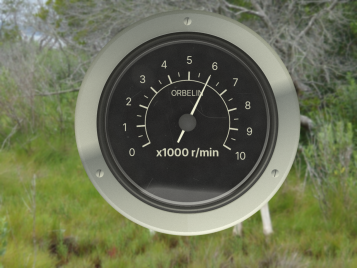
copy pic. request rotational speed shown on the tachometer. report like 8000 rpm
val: 6000 rpm
